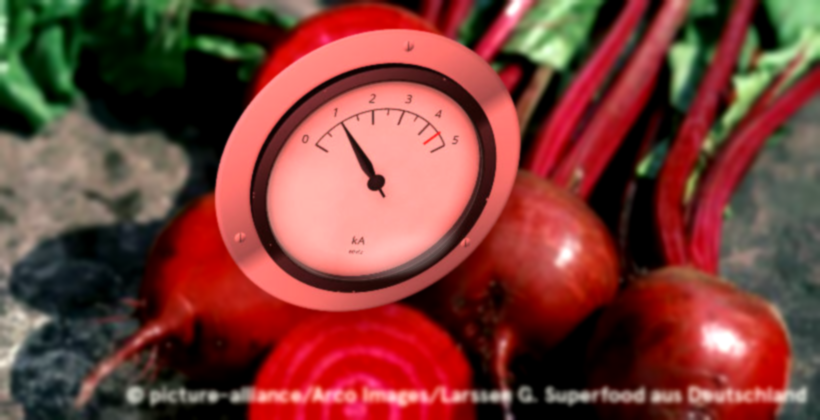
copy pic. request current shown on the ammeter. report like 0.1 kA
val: 1 kA
